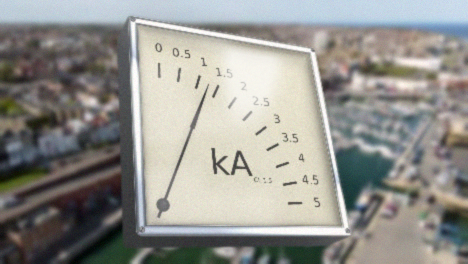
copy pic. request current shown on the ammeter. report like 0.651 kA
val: 1.25 kA
